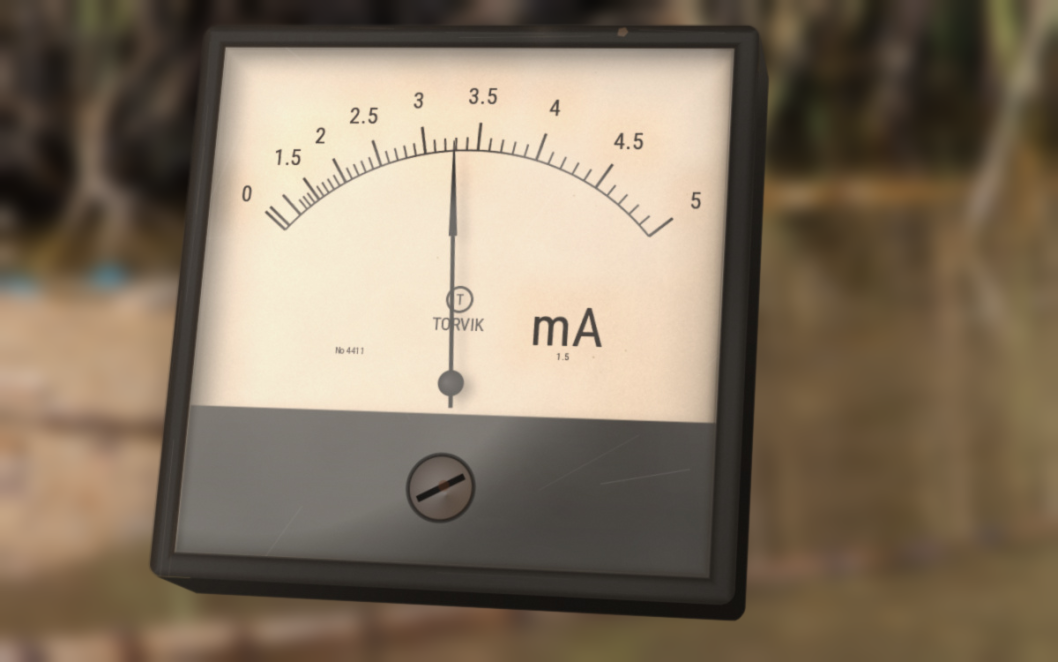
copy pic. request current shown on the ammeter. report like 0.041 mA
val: 3.3 mA
